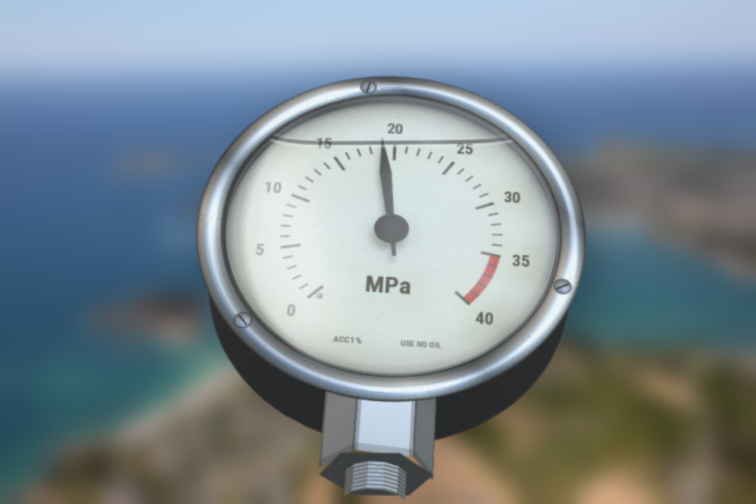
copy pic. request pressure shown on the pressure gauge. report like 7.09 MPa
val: 19 MPa
